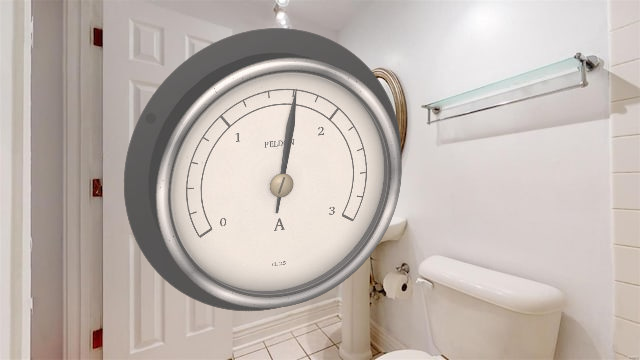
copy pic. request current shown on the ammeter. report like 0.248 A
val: 1.6 A
